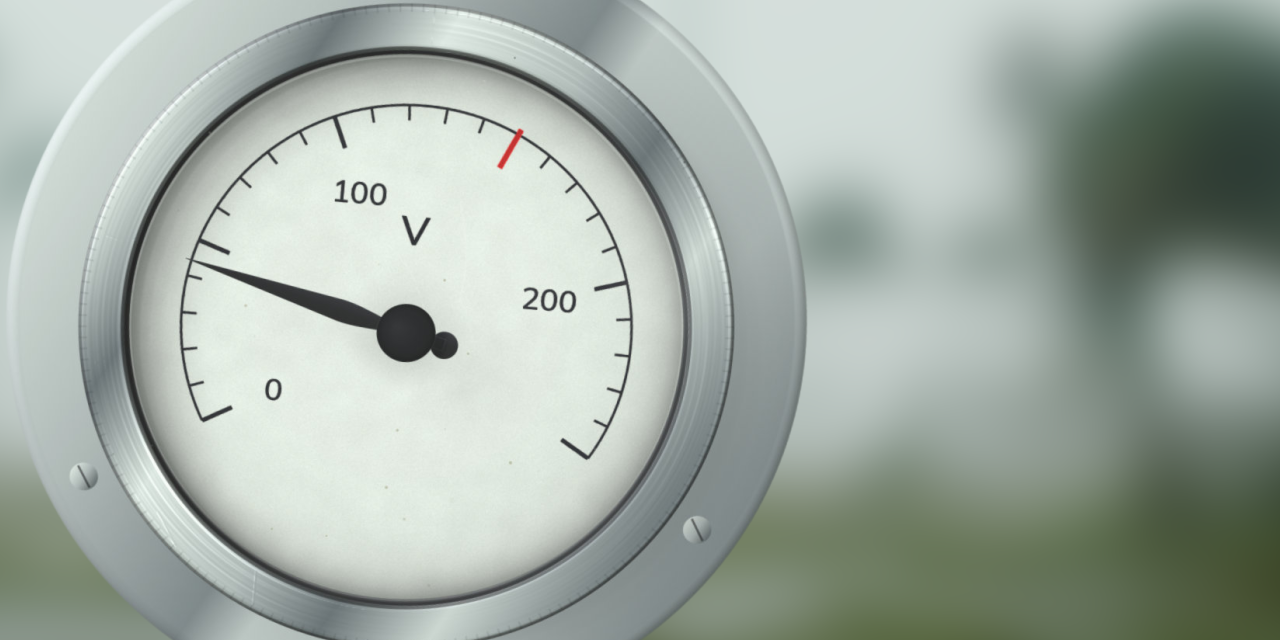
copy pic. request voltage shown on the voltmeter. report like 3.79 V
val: 45 V
